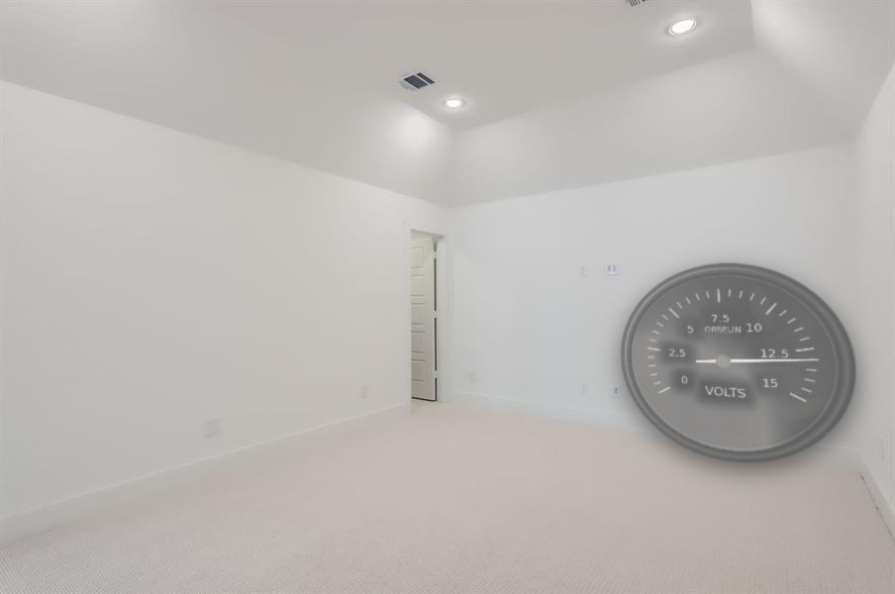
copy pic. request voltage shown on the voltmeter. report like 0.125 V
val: 13 V
